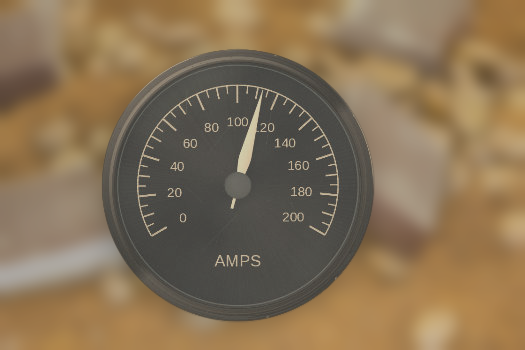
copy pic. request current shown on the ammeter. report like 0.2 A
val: 112.5 A
